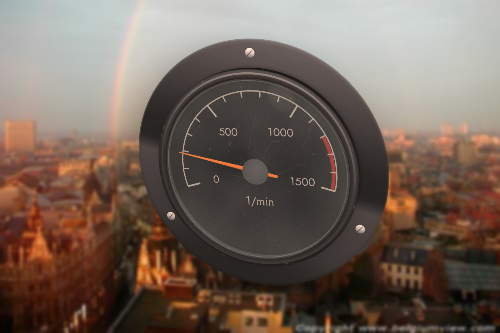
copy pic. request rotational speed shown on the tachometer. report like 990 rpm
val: 200 rpm
